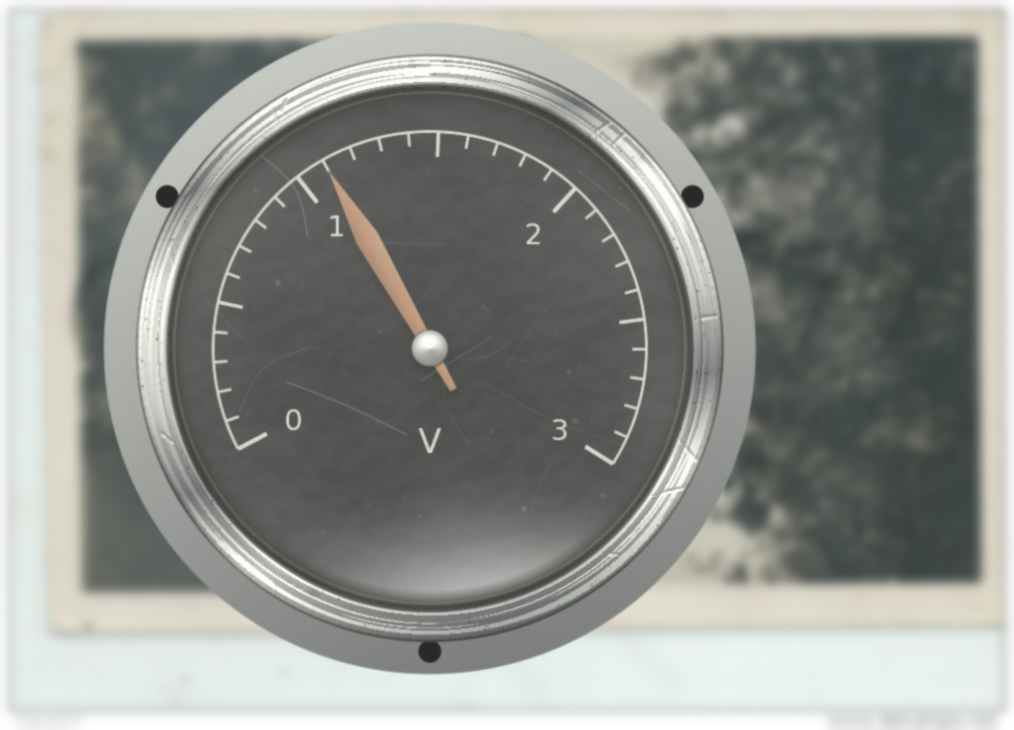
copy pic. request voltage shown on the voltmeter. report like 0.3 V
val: 1.1 V
